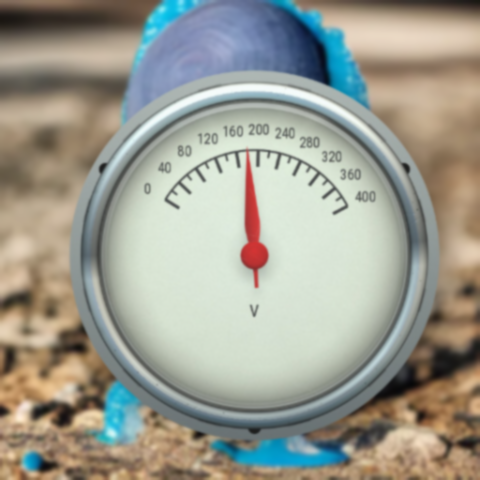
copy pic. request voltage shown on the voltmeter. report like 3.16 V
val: 180 V
